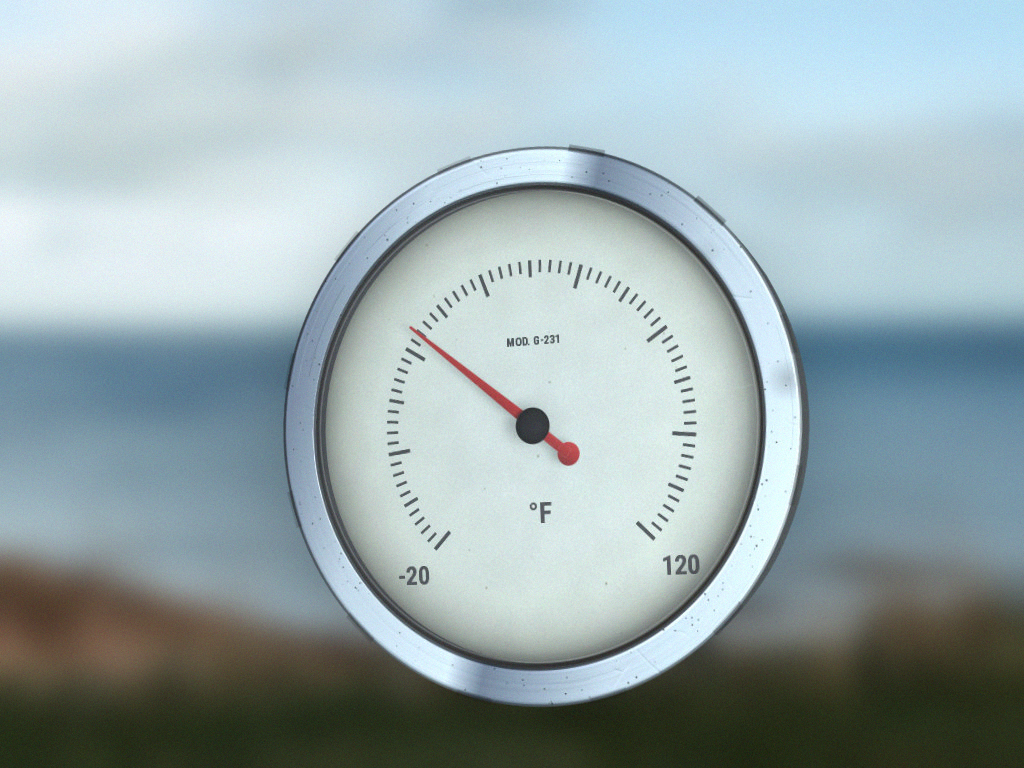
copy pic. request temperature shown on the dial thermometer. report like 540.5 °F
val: 24 °F
